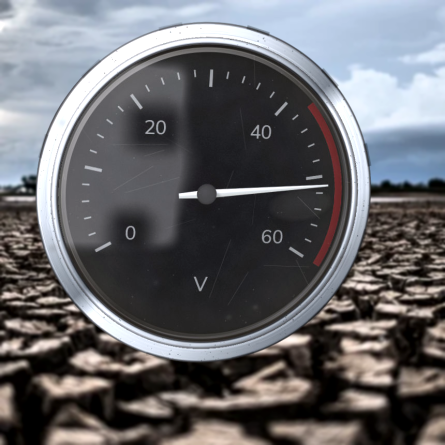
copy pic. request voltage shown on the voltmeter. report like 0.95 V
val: 51 V
